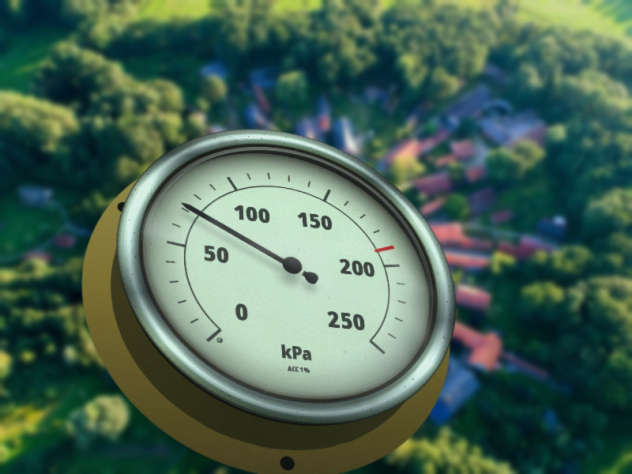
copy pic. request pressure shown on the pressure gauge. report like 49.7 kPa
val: 70 kPa
